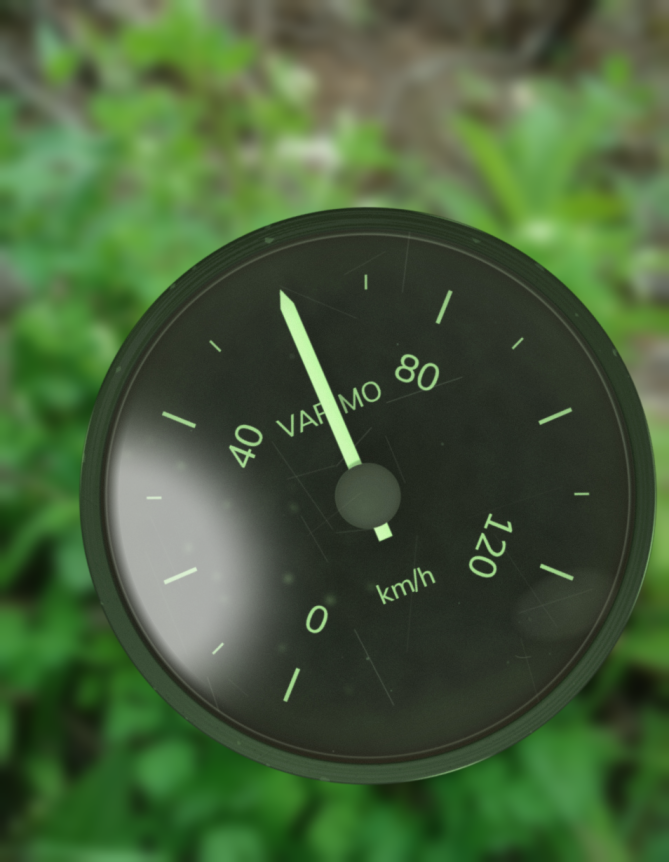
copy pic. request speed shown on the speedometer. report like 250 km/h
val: 60 km/h
